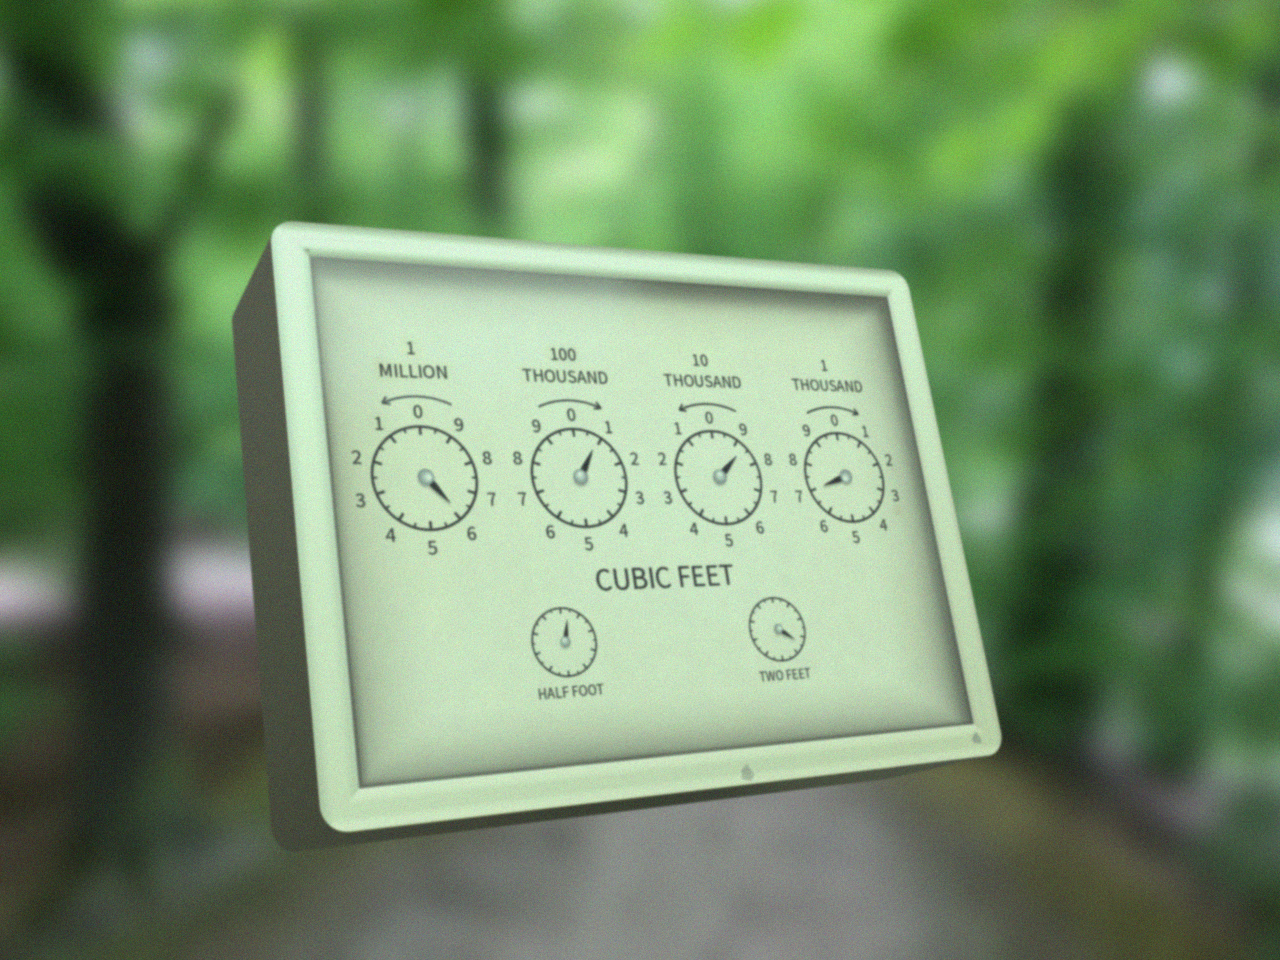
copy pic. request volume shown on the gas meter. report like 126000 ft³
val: 608700 ft³
